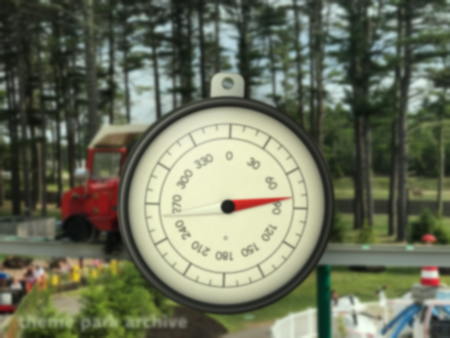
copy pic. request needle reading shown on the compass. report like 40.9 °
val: 80 °
